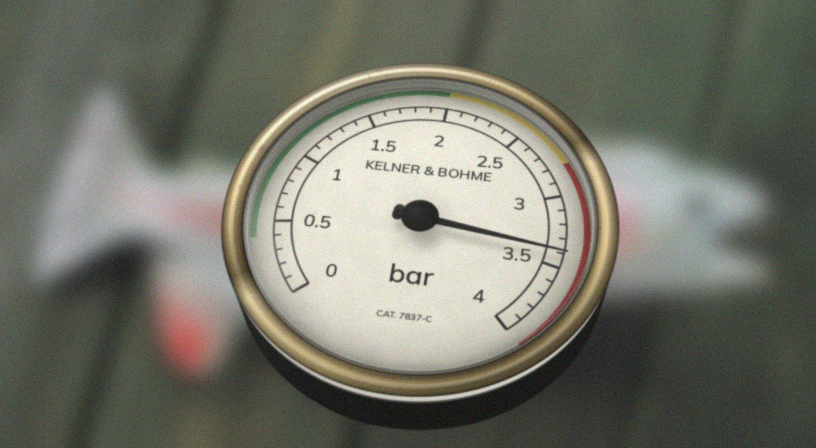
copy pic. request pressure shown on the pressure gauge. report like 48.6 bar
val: 3.4 bar
